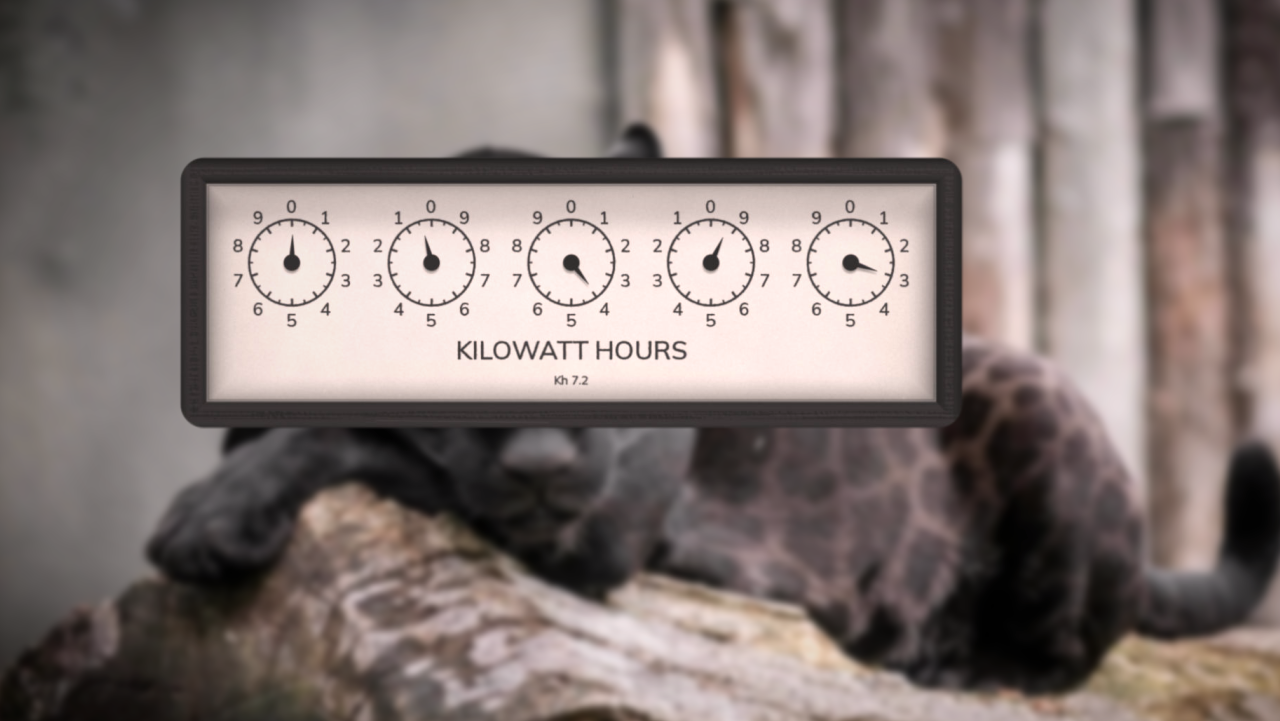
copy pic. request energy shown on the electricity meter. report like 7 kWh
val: 393 kWh
